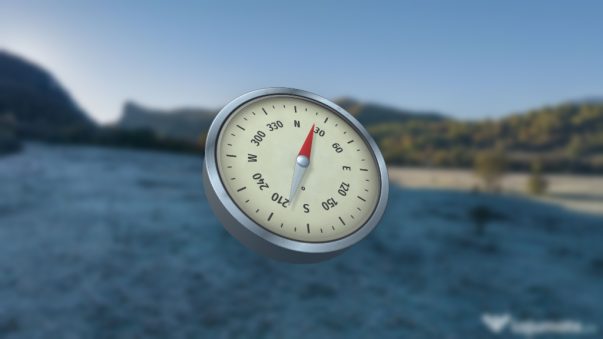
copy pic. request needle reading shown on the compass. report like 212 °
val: 20 °
